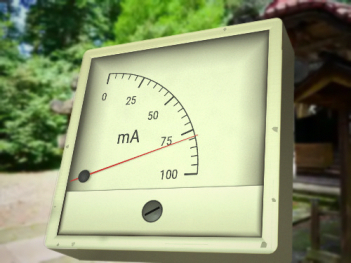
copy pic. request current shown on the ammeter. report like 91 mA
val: 80 mA
